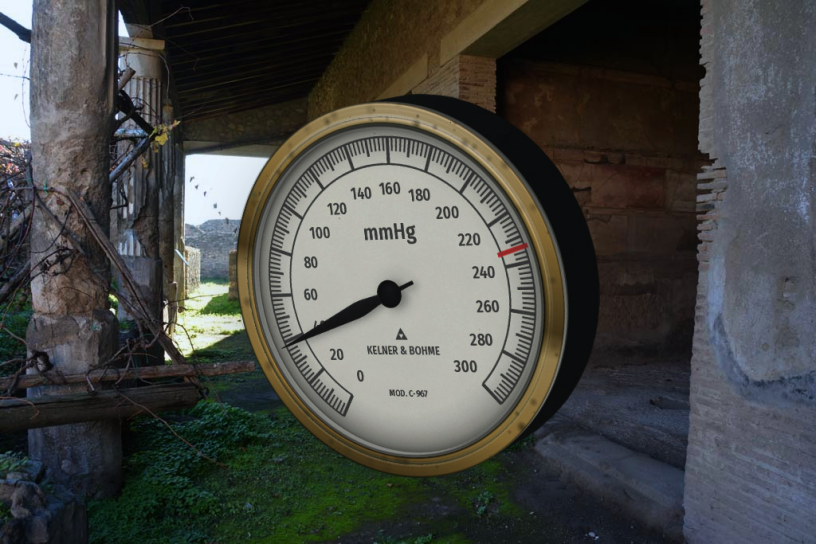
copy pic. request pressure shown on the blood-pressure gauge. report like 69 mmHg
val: 38 mmHg
